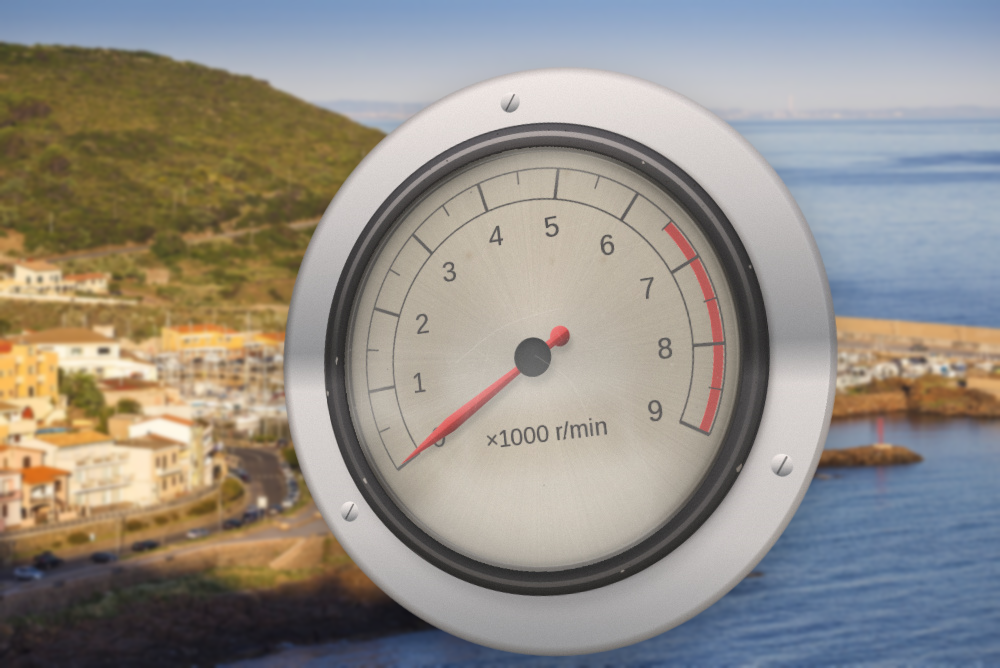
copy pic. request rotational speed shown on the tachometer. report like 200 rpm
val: 0 rpm
